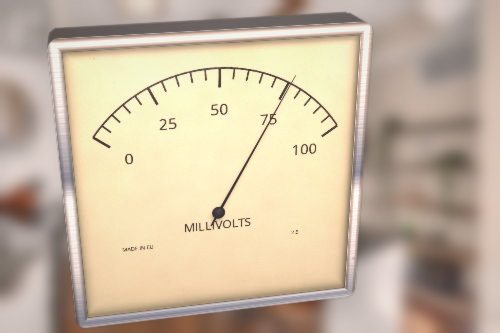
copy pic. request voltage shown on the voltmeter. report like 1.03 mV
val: 75 mV
